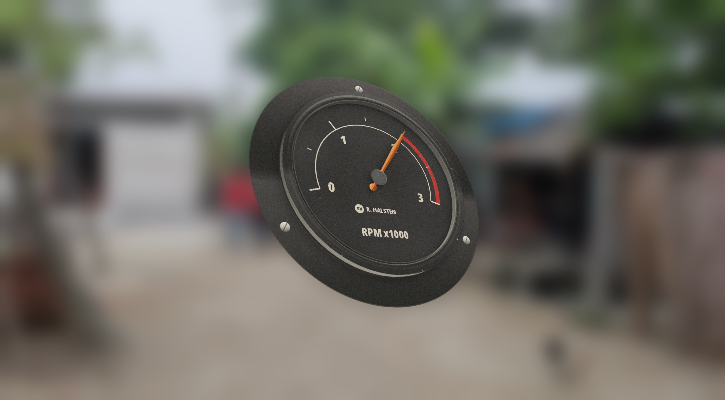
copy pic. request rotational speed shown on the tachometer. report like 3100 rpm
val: 2000 rpm
